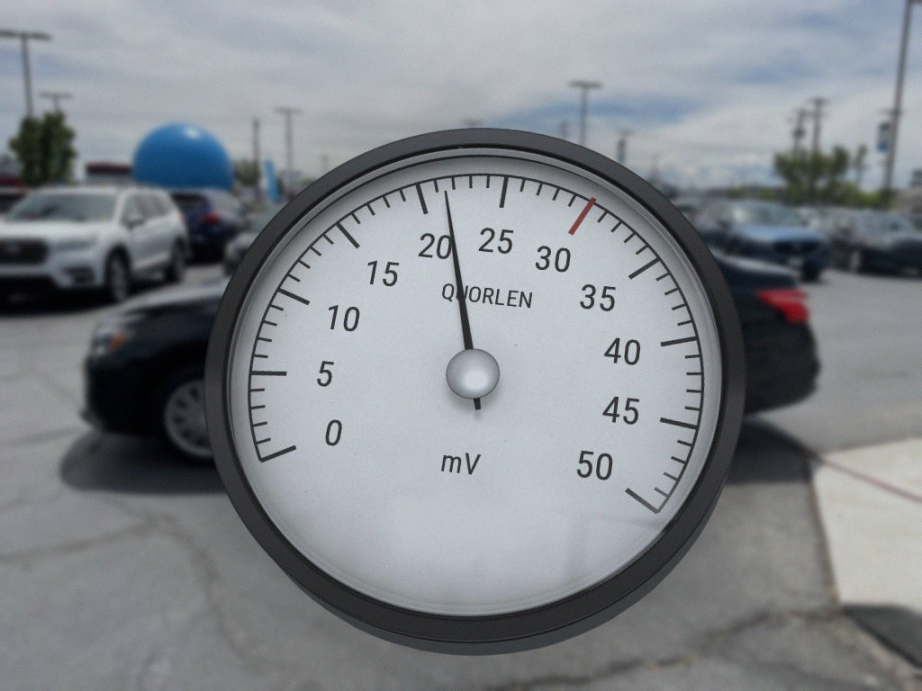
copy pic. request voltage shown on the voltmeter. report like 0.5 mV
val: 21.5 mV
